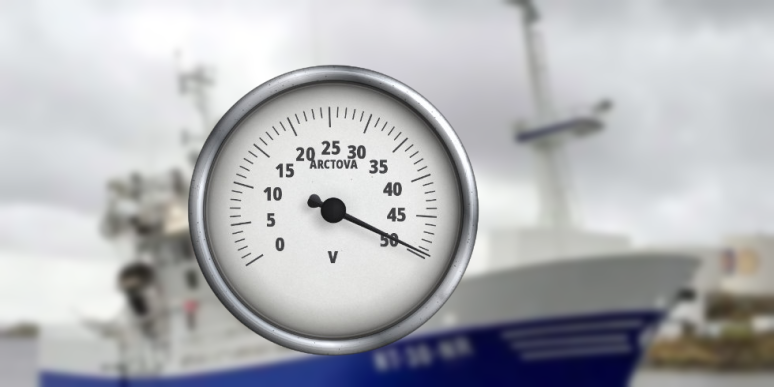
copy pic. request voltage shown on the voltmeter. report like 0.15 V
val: 49.5 V
